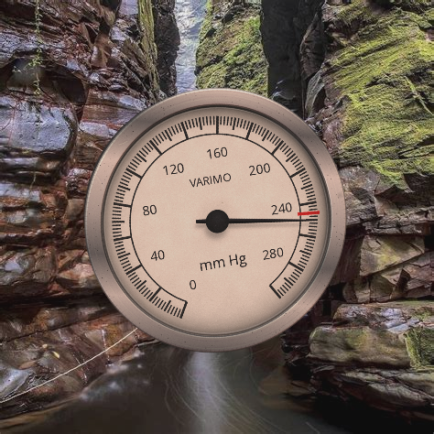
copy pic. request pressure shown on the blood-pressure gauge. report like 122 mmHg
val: 250 mmHg
